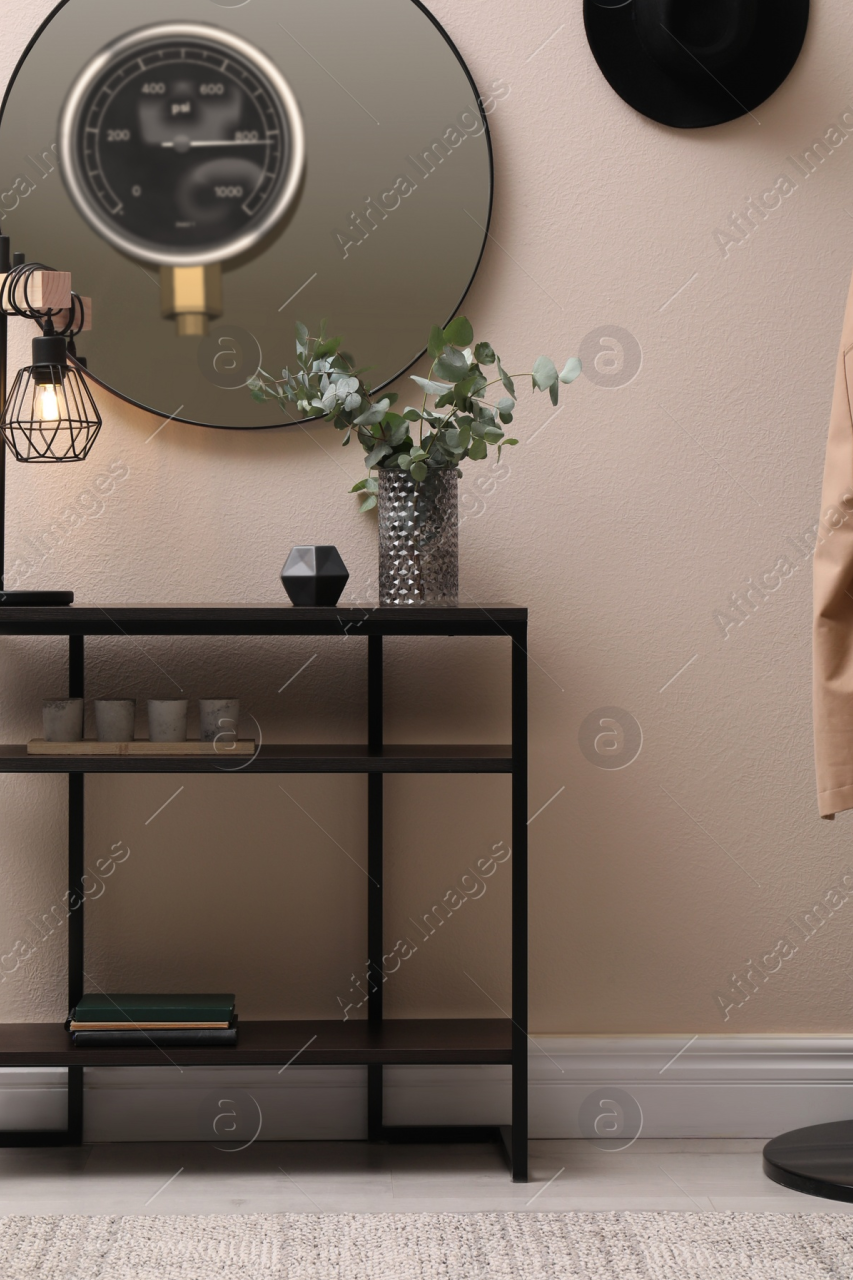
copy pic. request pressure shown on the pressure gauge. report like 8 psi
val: 825 psi
